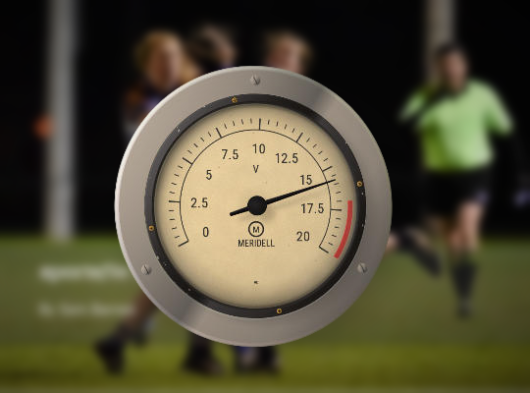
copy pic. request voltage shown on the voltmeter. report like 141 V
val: 15.75 V
